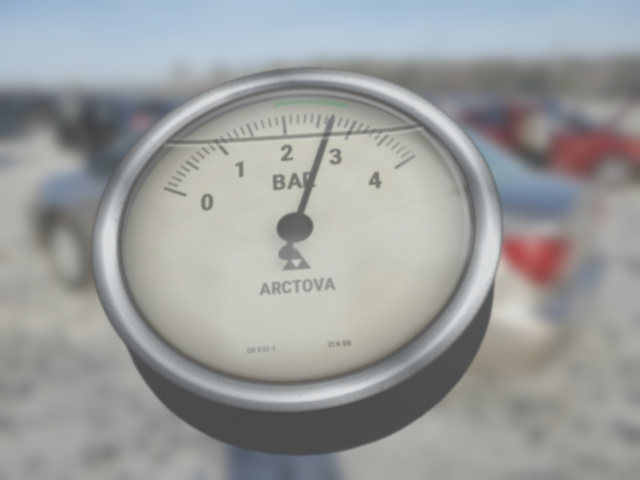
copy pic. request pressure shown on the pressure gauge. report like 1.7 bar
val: 2.7 bar
